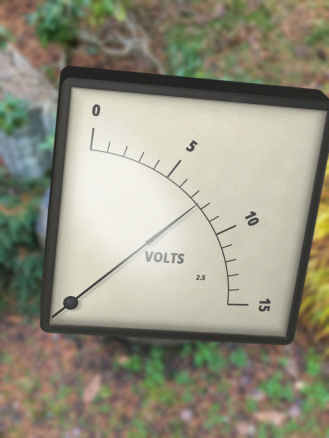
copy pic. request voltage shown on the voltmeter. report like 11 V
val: 7.5 V
